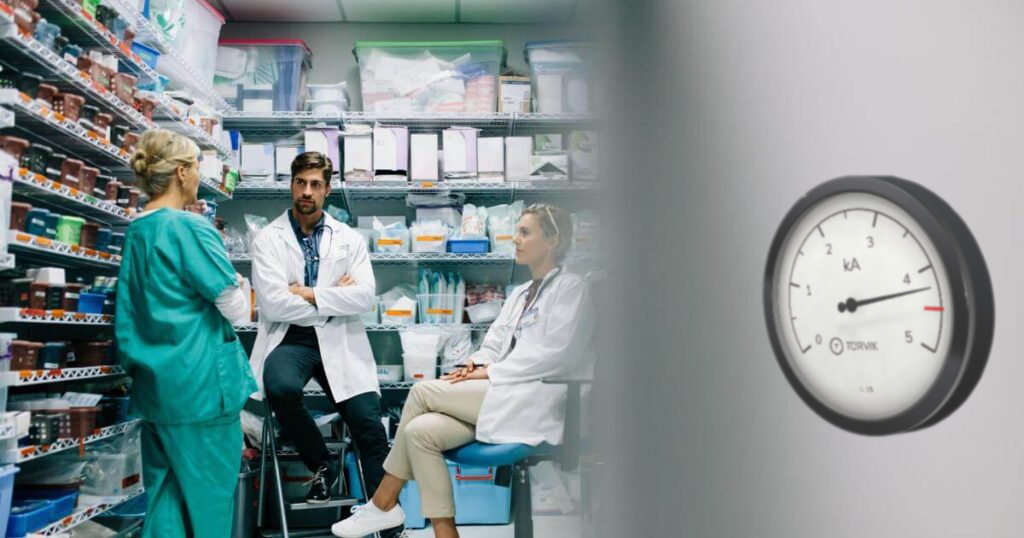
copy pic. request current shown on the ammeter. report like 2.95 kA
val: 4.25 kA
